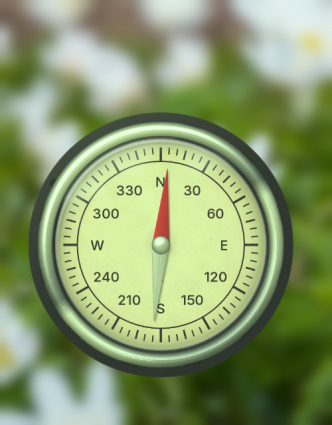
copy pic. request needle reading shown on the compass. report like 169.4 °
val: 5 °
